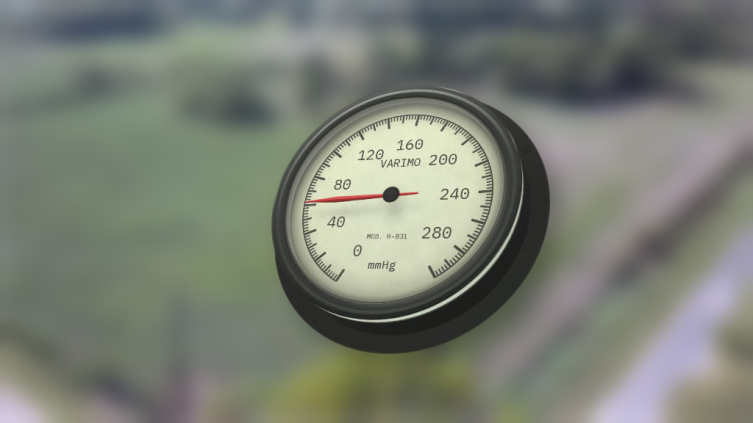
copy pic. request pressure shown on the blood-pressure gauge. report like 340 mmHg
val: 60 mmHg
